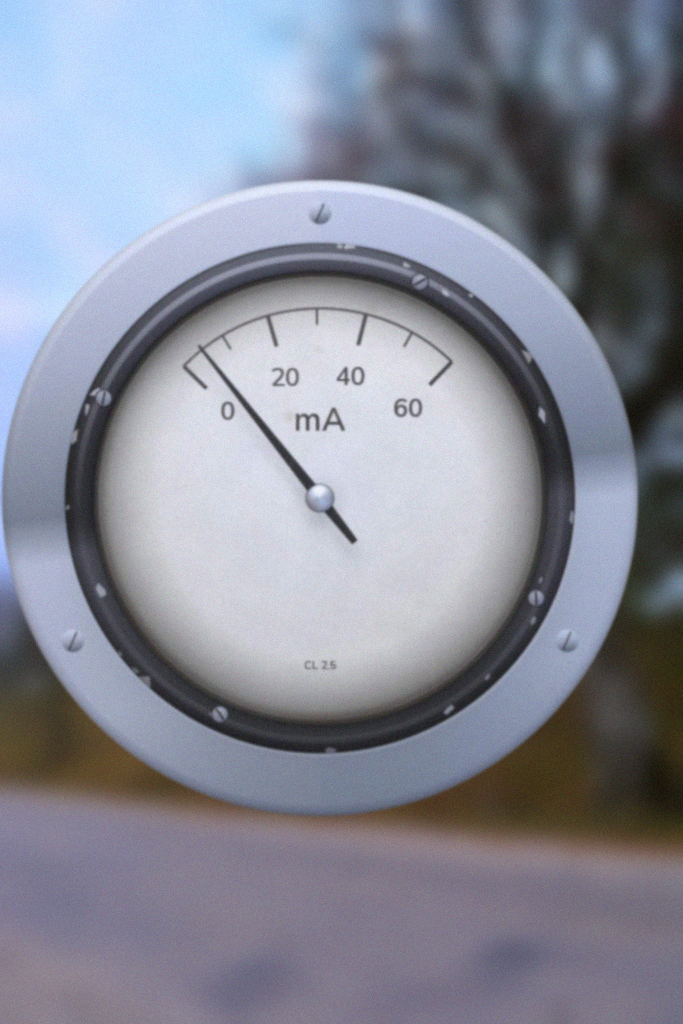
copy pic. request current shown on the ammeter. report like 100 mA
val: 5 mA
